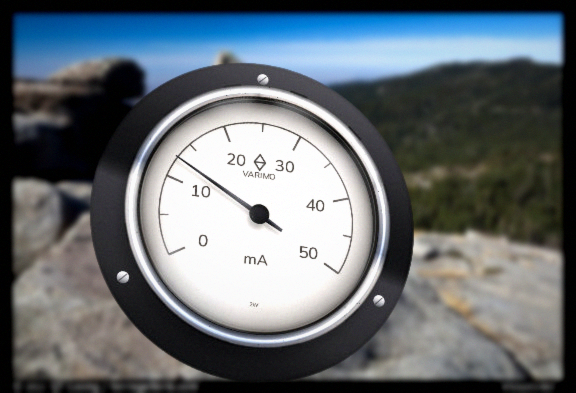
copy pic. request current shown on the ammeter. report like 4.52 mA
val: 12.5 mA
